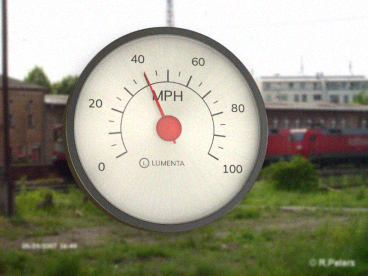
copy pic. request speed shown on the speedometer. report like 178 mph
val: 40 mph
